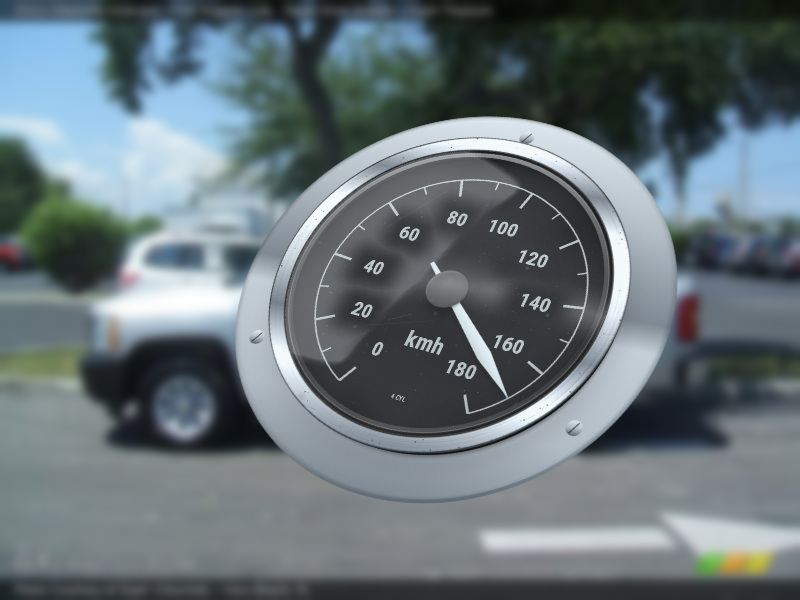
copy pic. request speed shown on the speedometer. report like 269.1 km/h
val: 170 km/h
